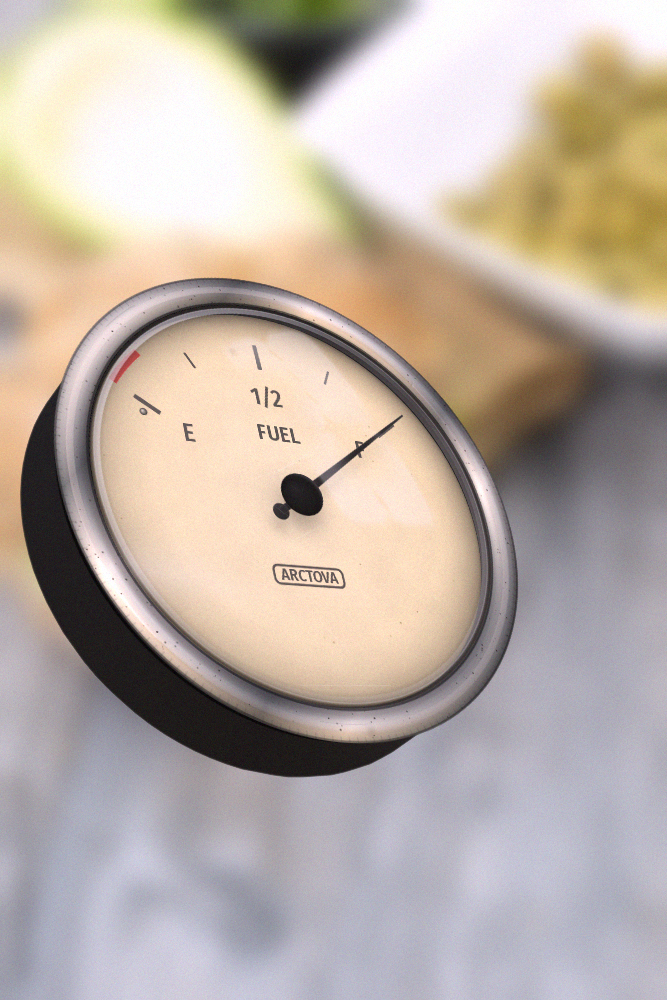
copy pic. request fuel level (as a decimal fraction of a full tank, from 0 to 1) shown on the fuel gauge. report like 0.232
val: 1
